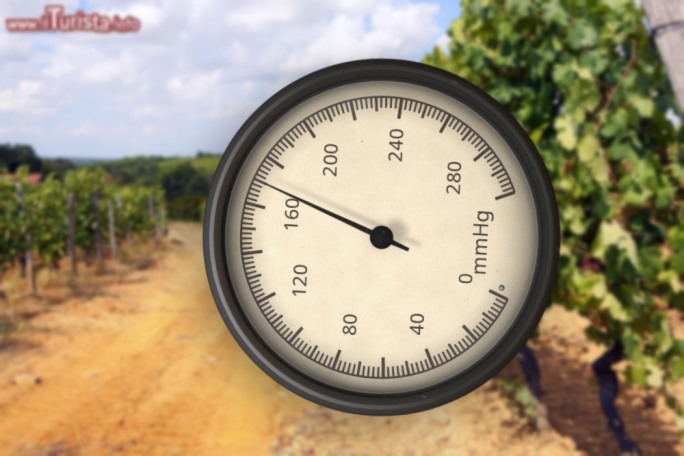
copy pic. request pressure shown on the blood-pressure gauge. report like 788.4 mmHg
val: 170 mmHg
